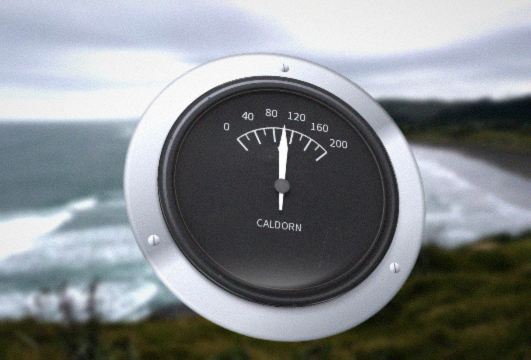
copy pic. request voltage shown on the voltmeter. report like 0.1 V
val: 100 V
